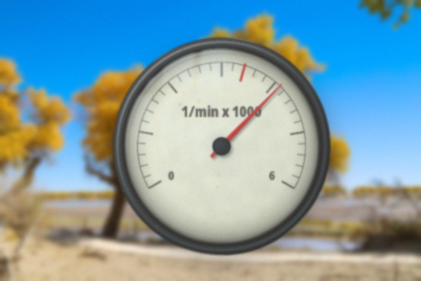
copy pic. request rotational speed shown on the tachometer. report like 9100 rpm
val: 4100 rpm
